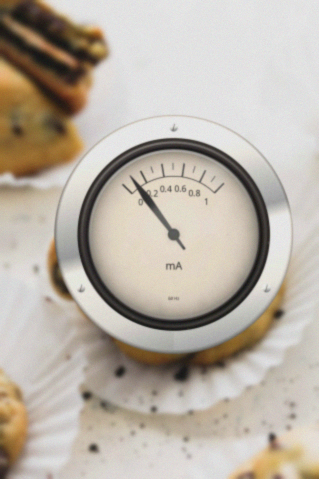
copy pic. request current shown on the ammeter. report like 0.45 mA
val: 0.1 mA
